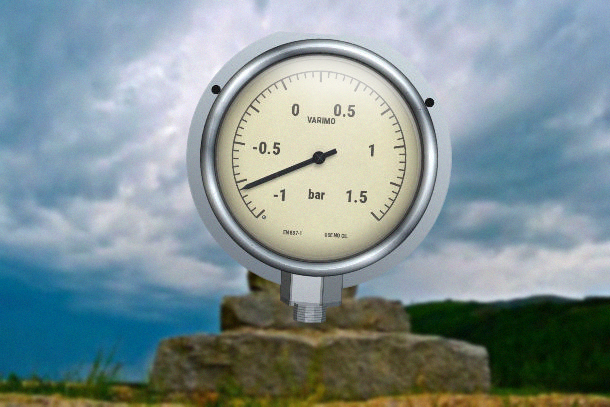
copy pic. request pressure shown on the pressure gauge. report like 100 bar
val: -0.8 bar
